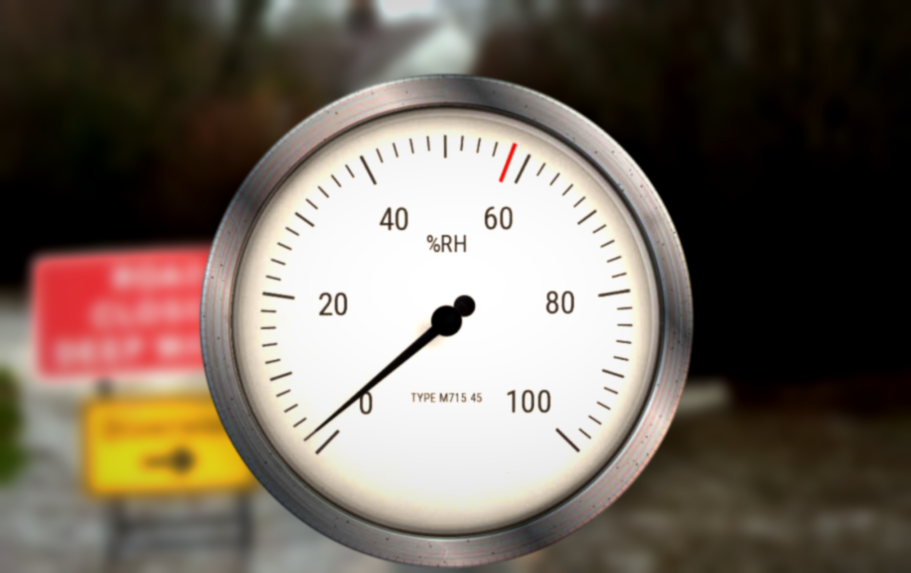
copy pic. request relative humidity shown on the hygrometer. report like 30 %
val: 2 %
